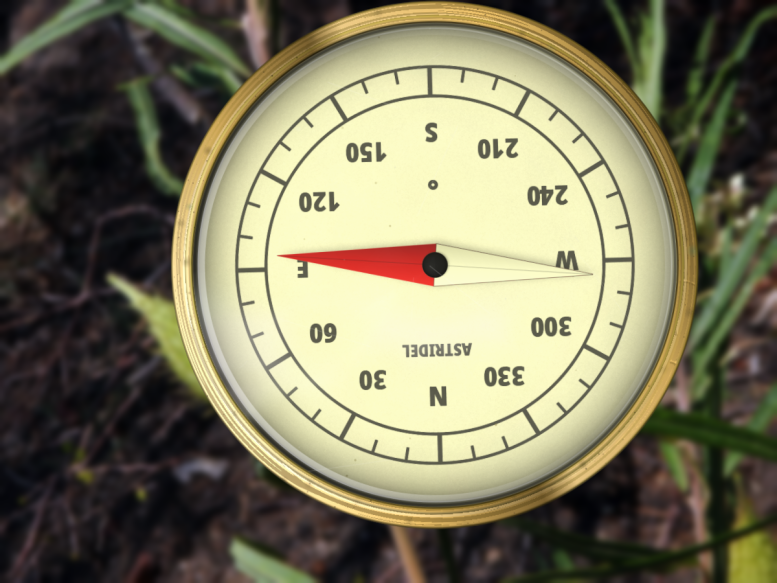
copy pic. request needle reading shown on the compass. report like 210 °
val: 95 °
